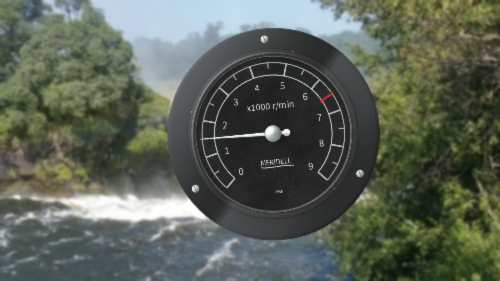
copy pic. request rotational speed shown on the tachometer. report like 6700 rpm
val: 1500 rpm
